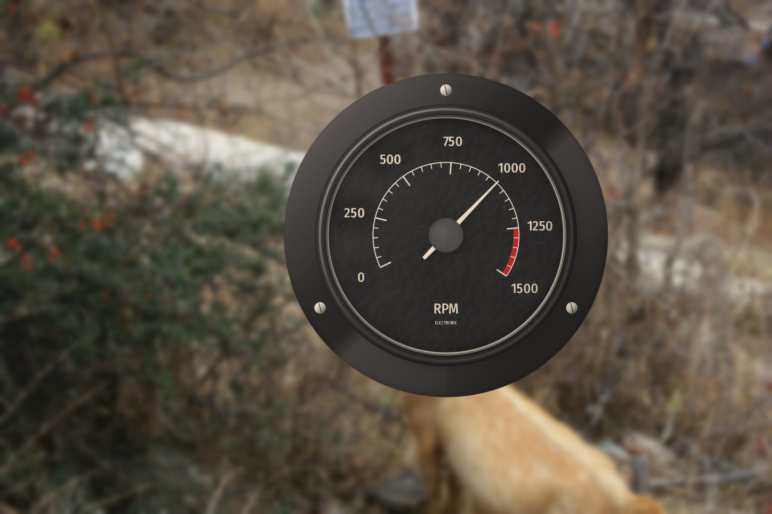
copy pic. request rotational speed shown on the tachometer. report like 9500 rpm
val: 1000 rpm
